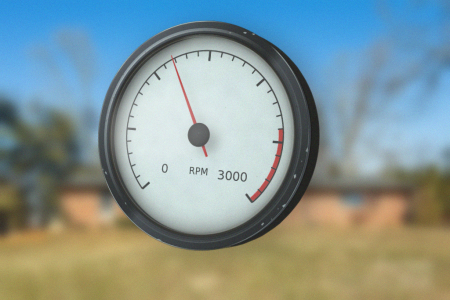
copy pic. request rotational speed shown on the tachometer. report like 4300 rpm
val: 1200 rpm
